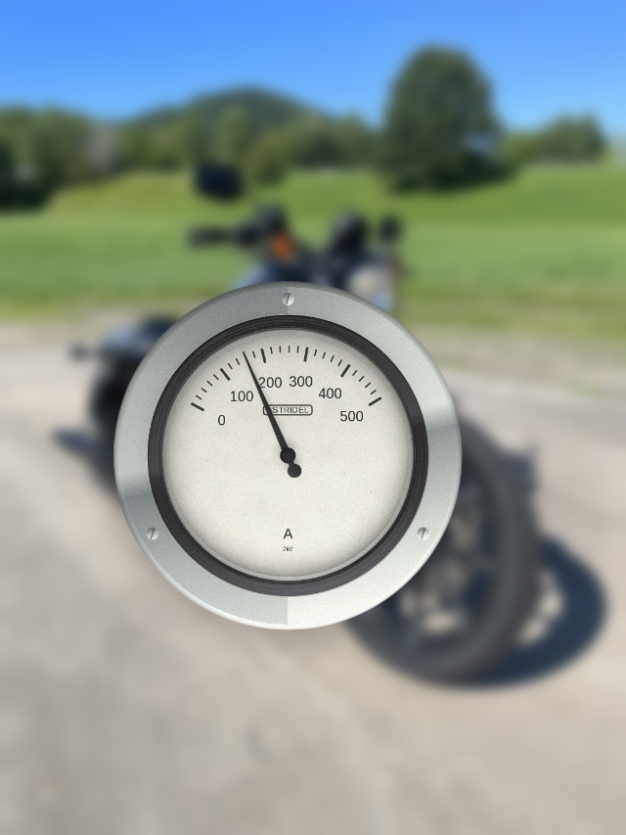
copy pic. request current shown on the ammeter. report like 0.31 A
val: 160 A
